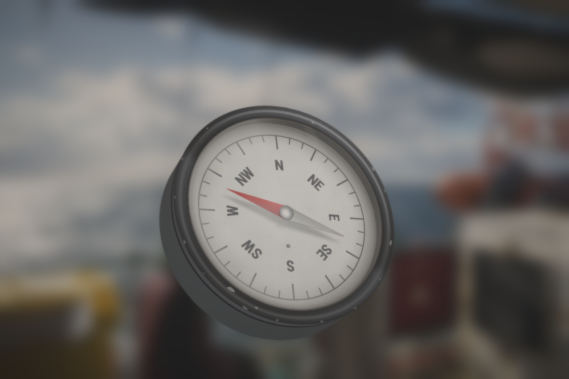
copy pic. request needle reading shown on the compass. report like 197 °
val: 290 °
